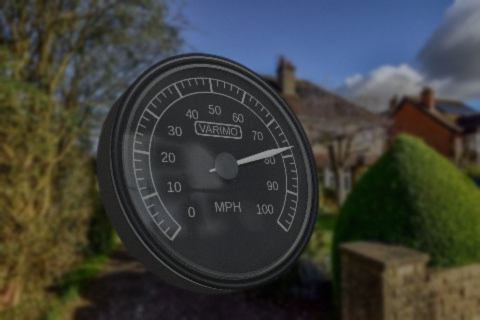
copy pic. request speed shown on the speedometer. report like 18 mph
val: 78 mph
